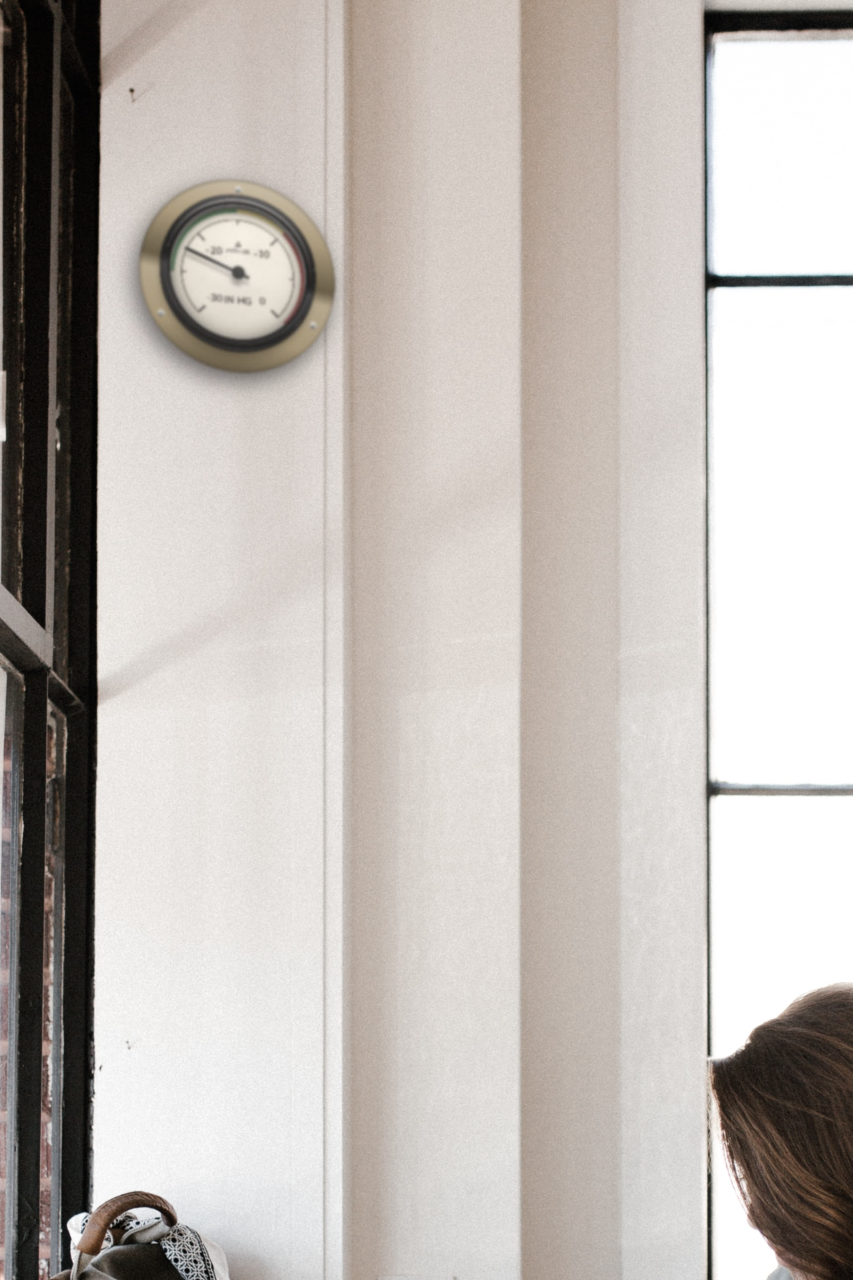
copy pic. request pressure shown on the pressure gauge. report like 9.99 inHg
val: -22.5 inHg
